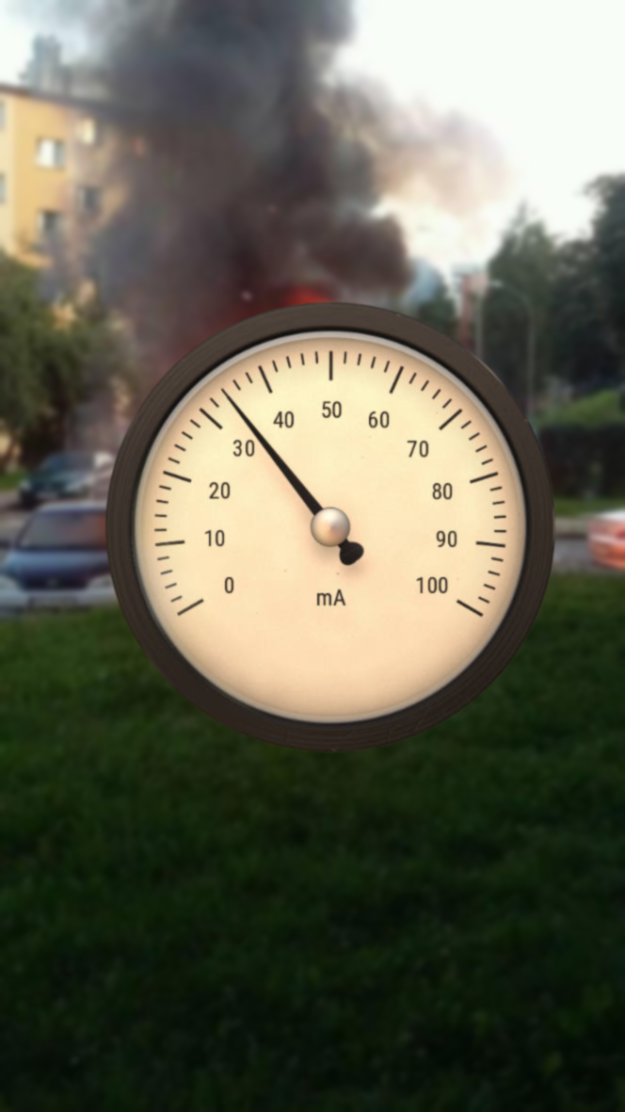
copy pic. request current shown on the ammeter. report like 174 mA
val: 34 mA
